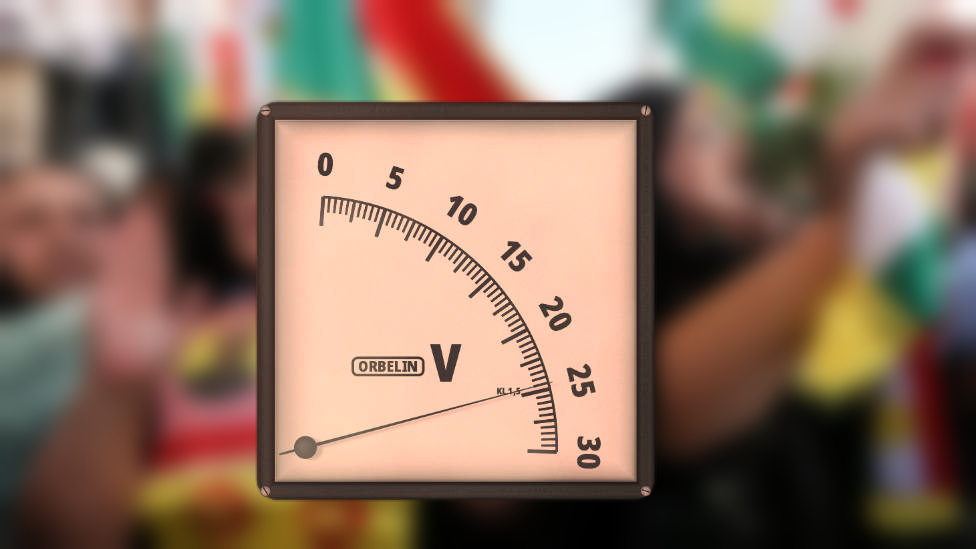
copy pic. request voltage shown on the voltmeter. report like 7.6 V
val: 24.5 V
